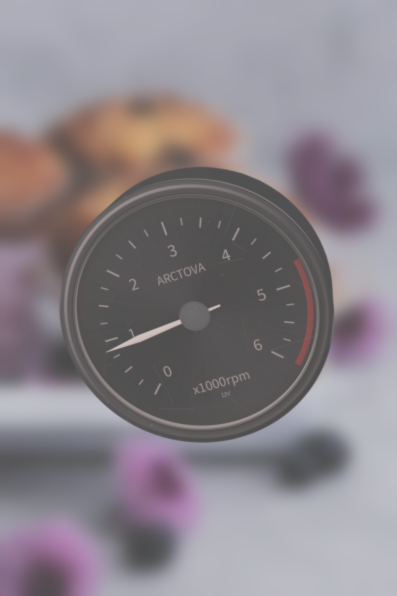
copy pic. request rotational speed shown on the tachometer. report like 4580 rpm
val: 875 rpm
